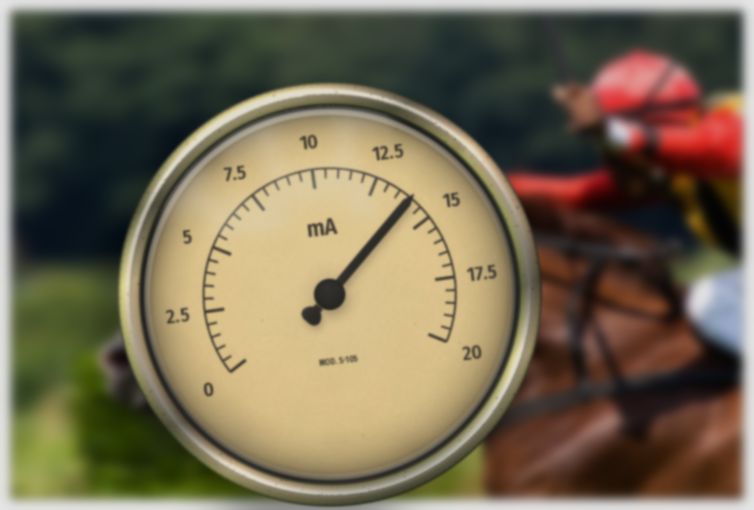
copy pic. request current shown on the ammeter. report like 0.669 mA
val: 14 mA
